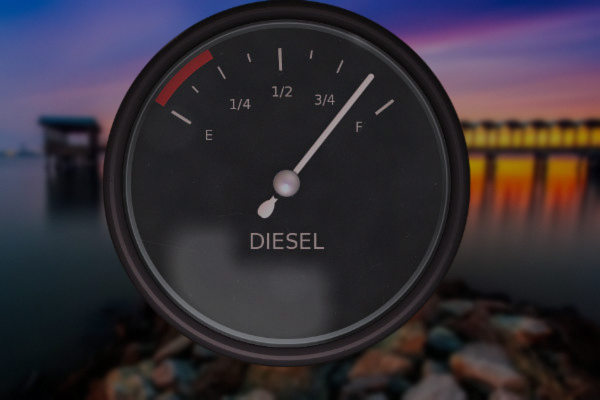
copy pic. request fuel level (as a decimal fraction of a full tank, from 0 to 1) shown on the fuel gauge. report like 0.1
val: 0.875
